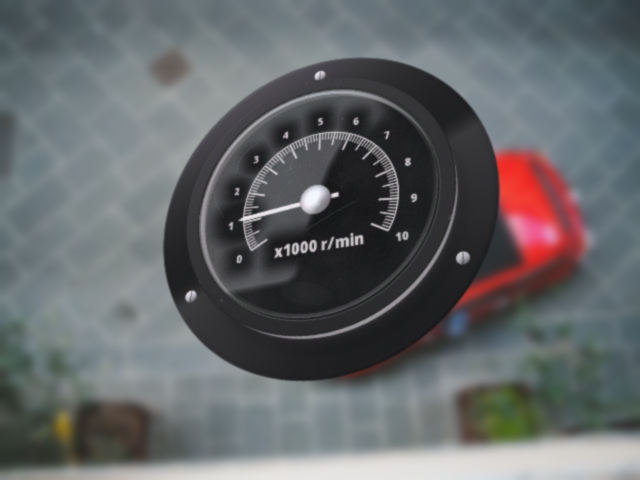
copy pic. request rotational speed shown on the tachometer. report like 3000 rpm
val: 1000 rpm
